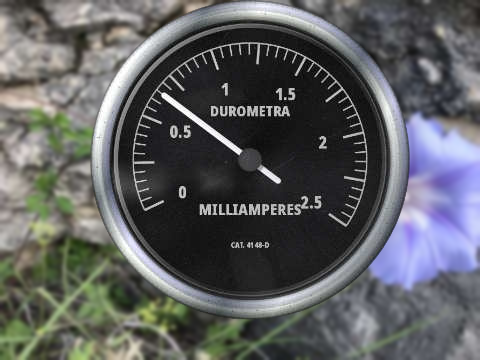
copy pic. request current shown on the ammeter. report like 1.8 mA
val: 0.65 mA
